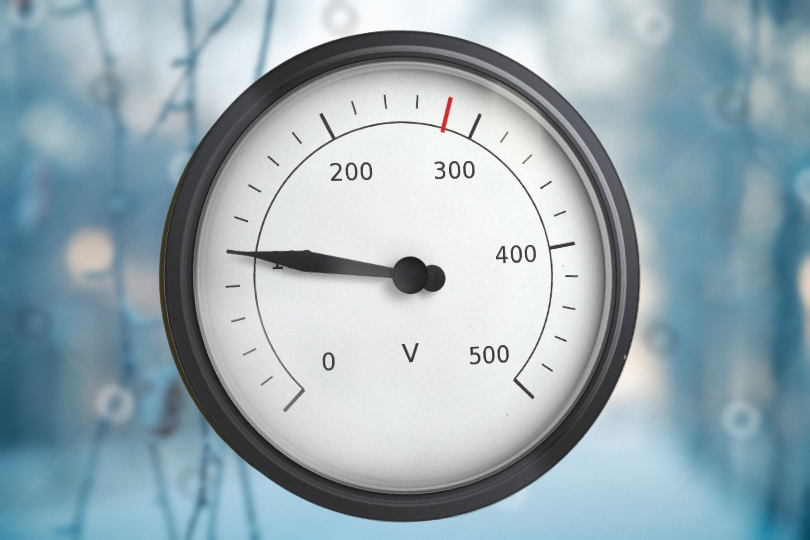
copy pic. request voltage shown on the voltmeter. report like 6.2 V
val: 100 V
